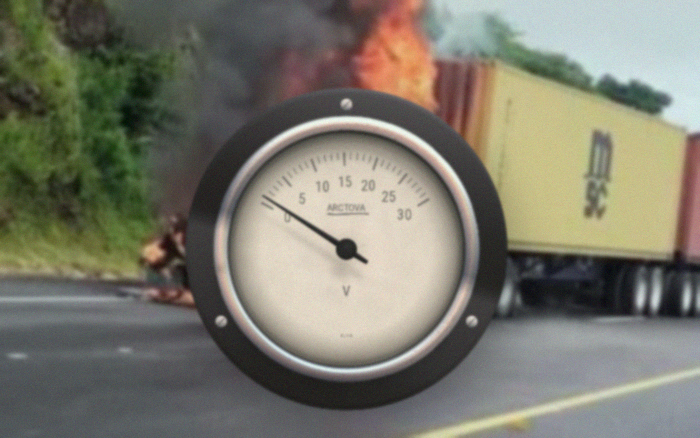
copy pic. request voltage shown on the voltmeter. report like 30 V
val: 1 V
